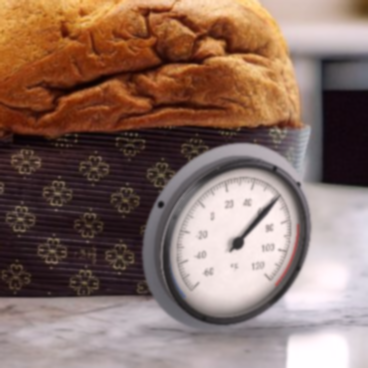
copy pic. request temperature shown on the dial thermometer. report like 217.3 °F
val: 60 °F
